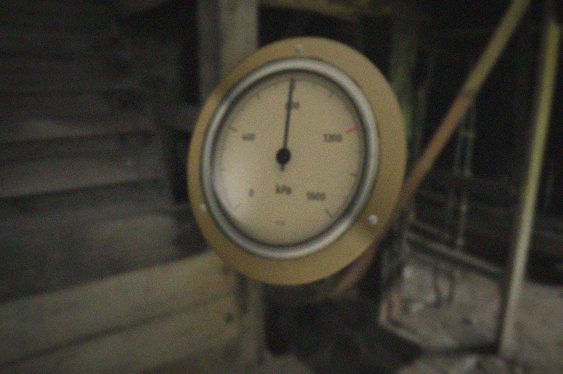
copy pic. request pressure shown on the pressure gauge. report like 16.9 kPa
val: 800 kPa
